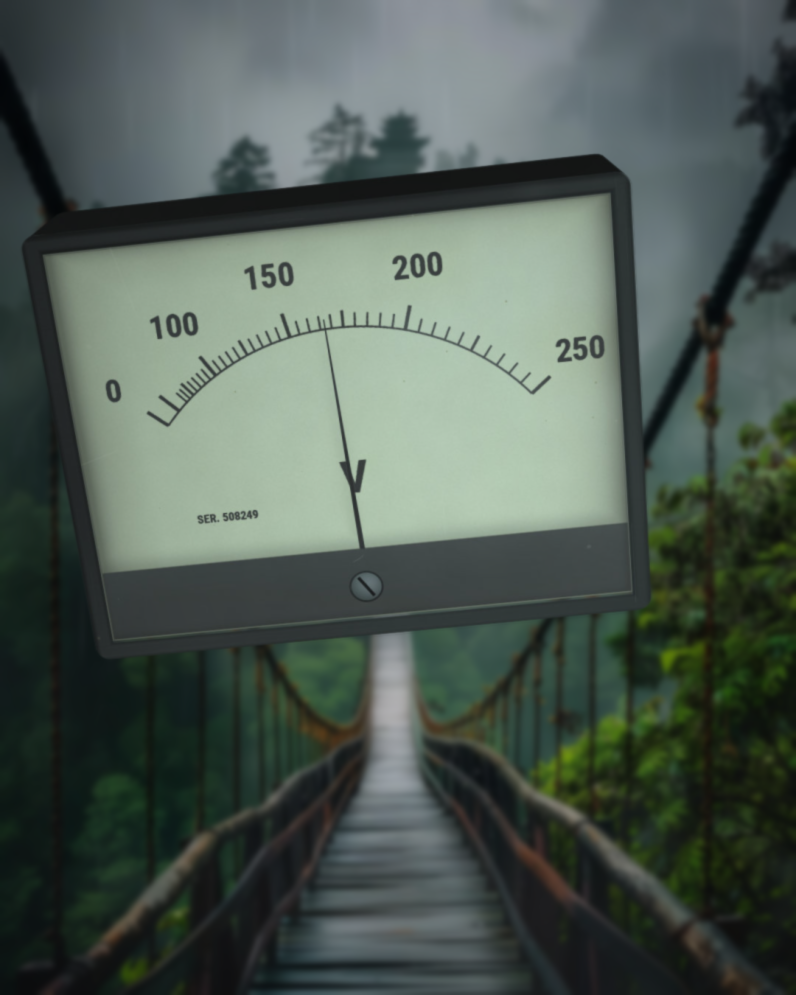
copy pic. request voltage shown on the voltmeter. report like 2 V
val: 167.5 V
